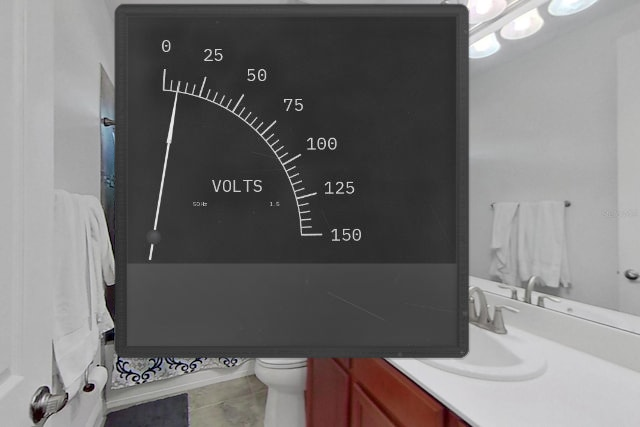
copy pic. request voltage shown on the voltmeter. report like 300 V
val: 10 V
